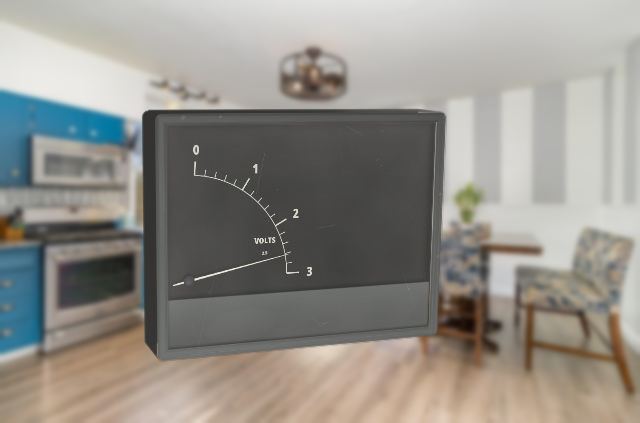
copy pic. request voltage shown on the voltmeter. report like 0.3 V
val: 2.6 V
